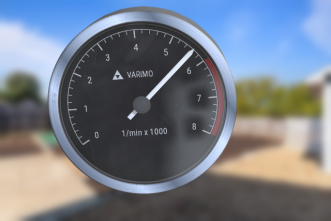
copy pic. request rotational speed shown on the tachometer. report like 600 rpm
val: 5600 rpm
